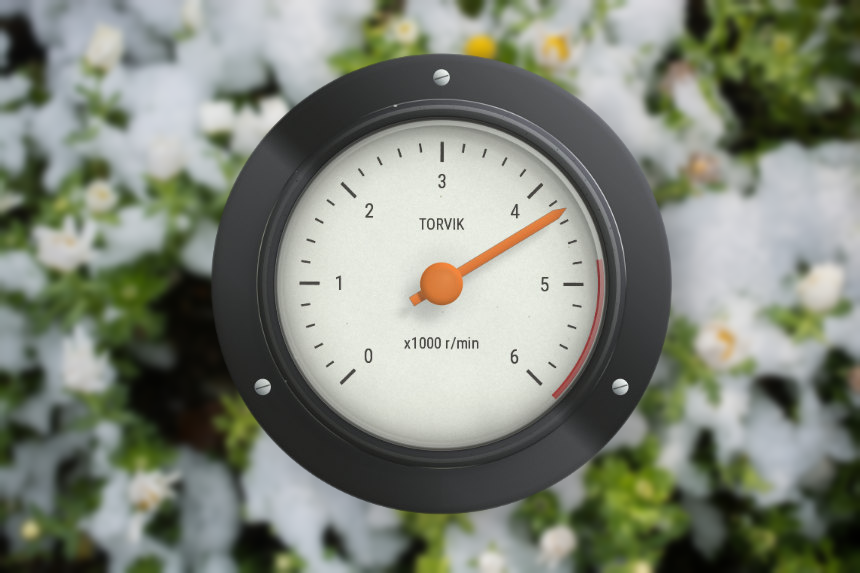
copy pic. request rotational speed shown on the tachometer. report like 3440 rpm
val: 4300 rpm
